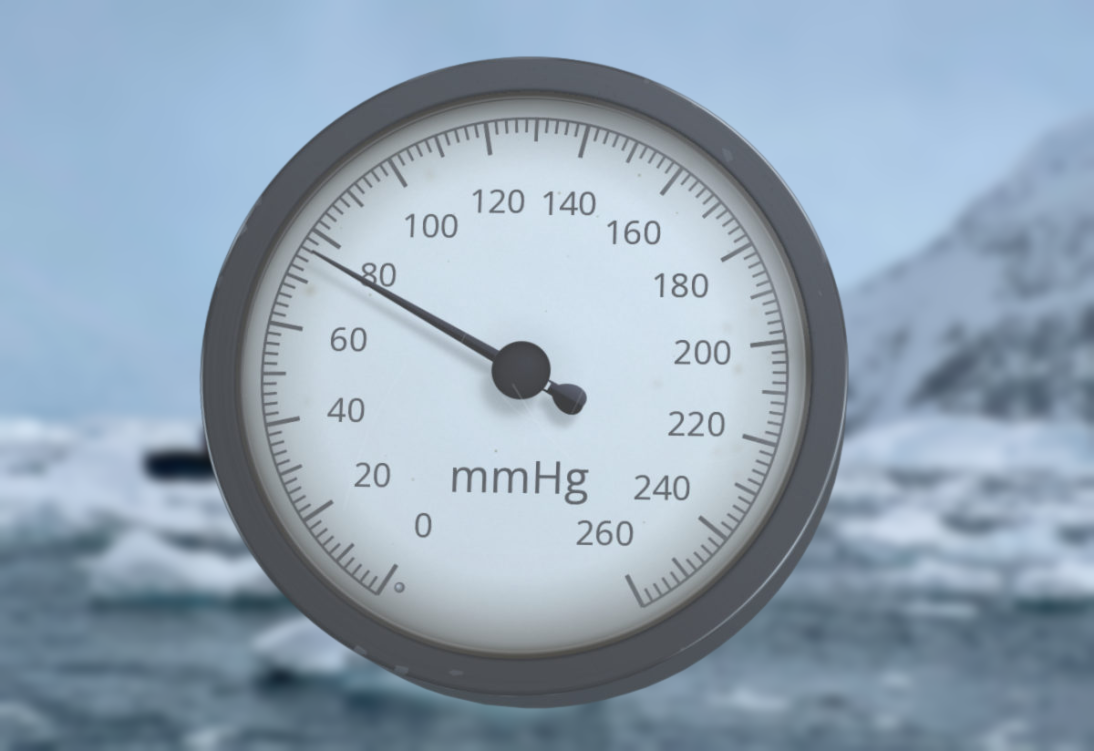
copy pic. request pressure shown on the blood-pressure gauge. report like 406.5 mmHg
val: 76 mmHg
